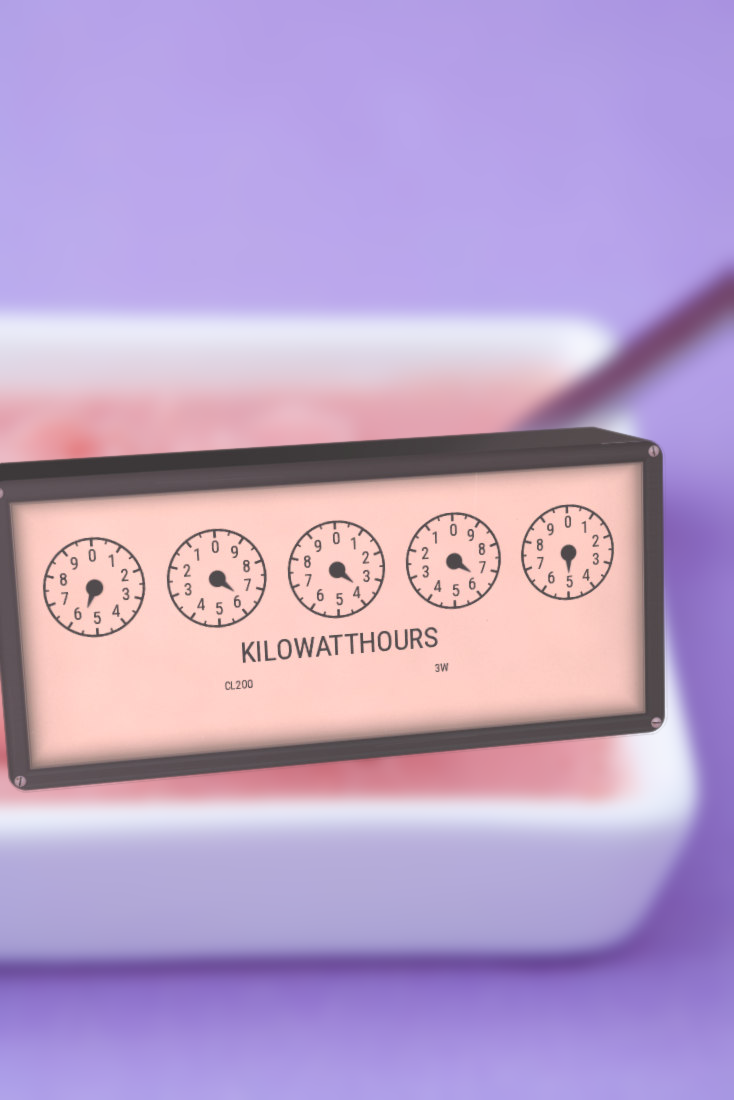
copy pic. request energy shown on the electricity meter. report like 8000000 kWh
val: 56365 kWh
